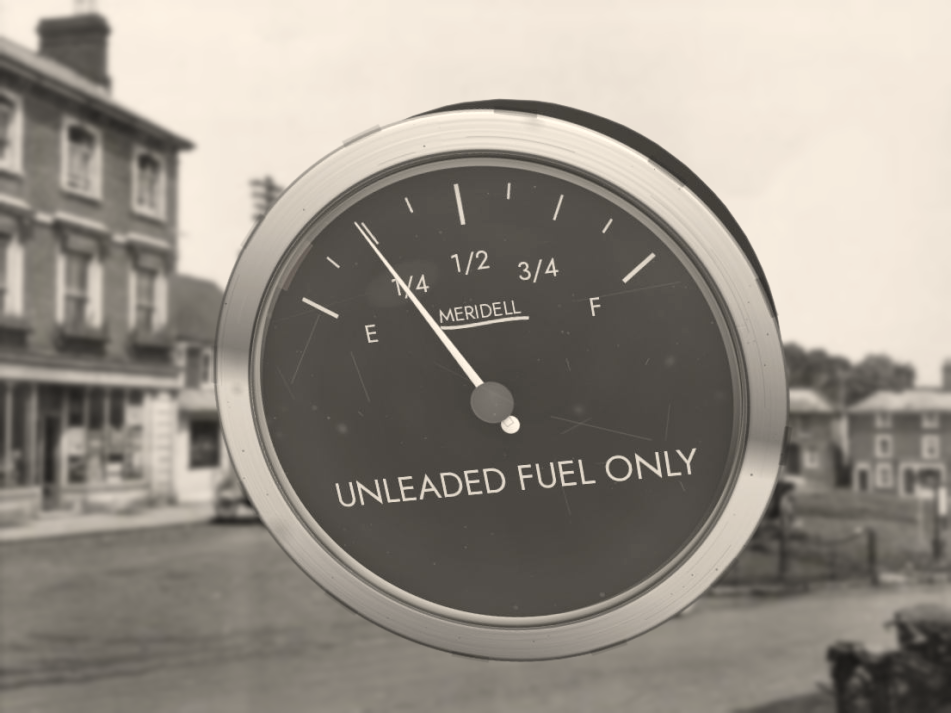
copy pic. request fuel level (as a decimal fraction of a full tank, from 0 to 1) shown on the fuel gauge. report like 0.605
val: 0.25
